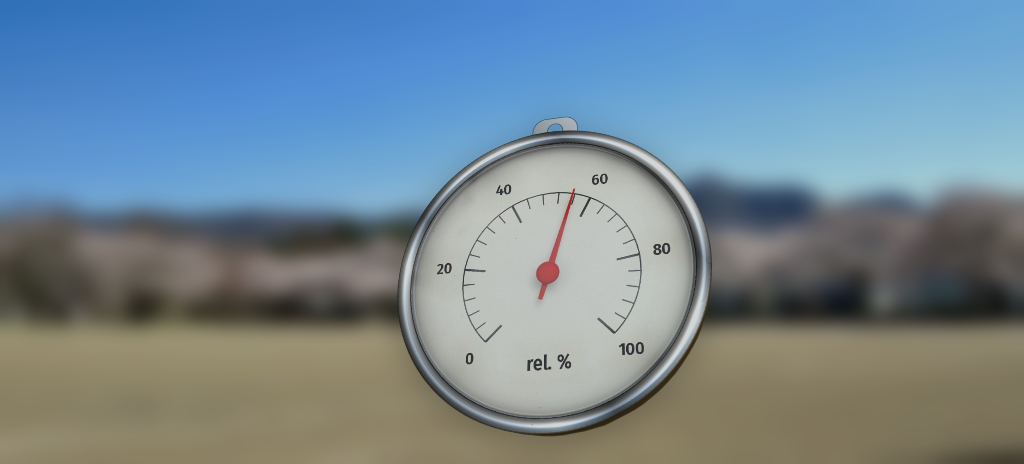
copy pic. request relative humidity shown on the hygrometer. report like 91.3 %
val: 56 %
